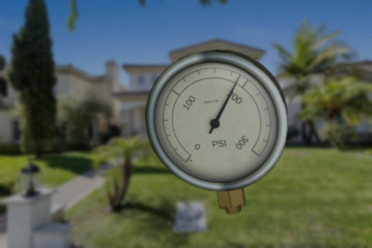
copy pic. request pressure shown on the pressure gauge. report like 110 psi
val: 190 psi
